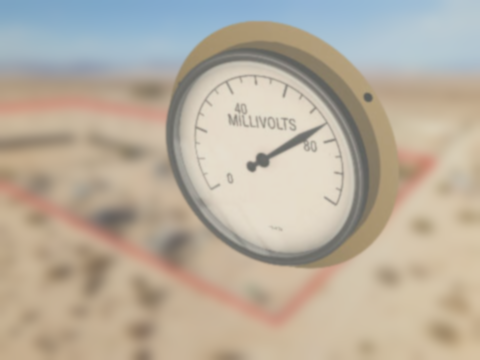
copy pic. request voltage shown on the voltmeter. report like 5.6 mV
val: 75 mV
